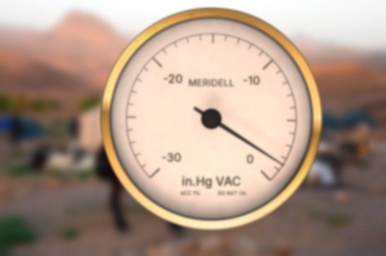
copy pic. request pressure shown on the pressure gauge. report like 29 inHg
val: -1.5 inHg
